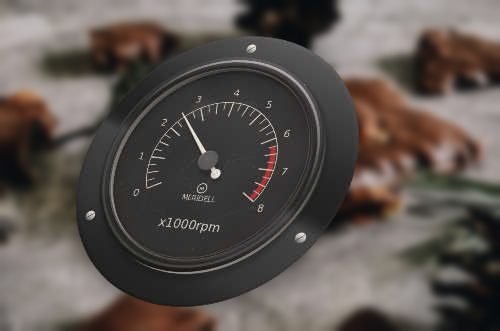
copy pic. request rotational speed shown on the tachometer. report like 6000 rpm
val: 2500 rpm
